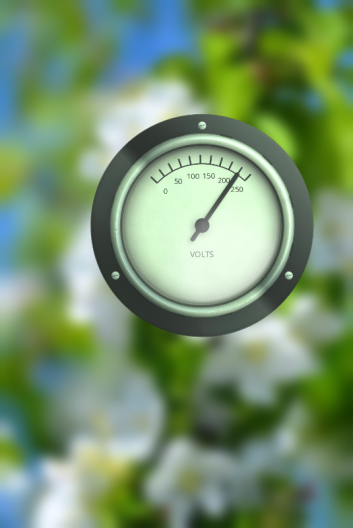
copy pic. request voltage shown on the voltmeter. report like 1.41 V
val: 225 V
